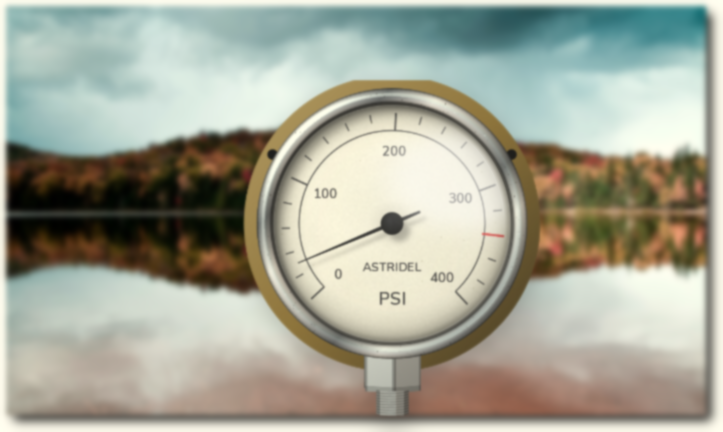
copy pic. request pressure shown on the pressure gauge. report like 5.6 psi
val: 30 psi
